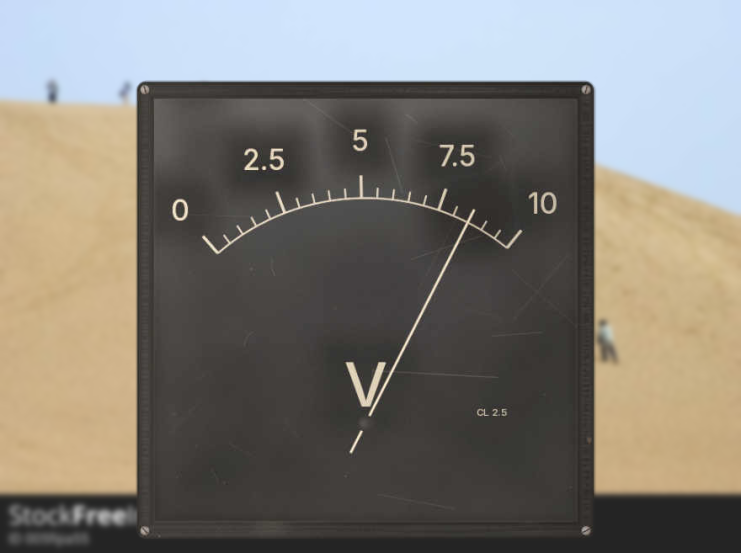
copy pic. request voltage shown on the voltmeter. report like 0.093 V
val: 8.5 V
